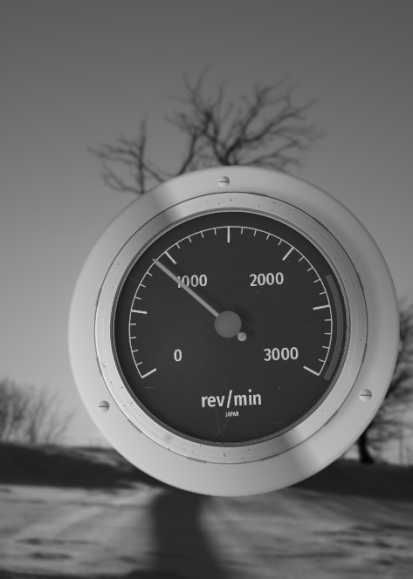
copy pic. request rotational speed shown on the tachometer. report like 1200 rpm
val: 900 rpm
